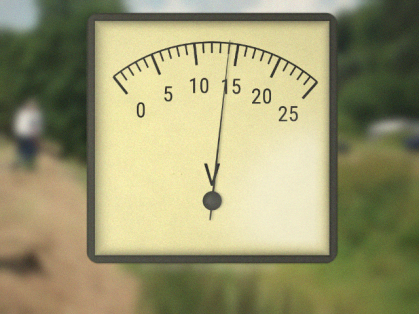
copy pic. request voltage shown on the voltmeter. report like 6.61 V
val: 14 V
